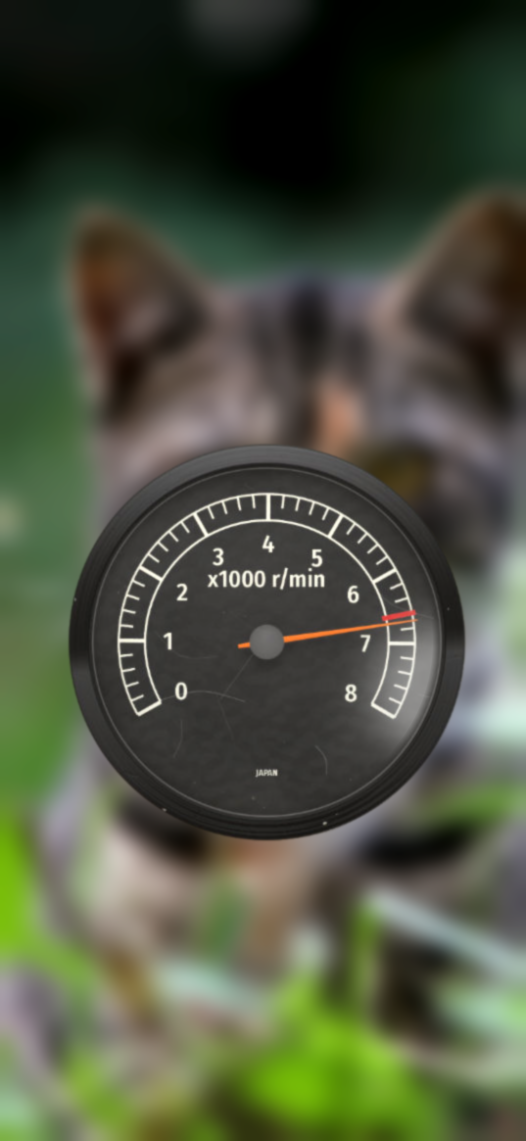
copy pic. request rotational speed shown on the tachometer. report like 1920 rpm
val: 6700 rpm
